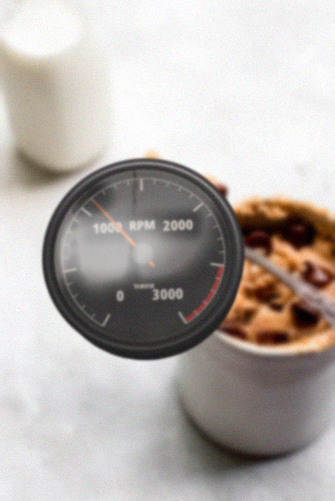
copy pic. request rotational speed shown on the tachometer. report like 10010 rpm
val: 1100 rpm
